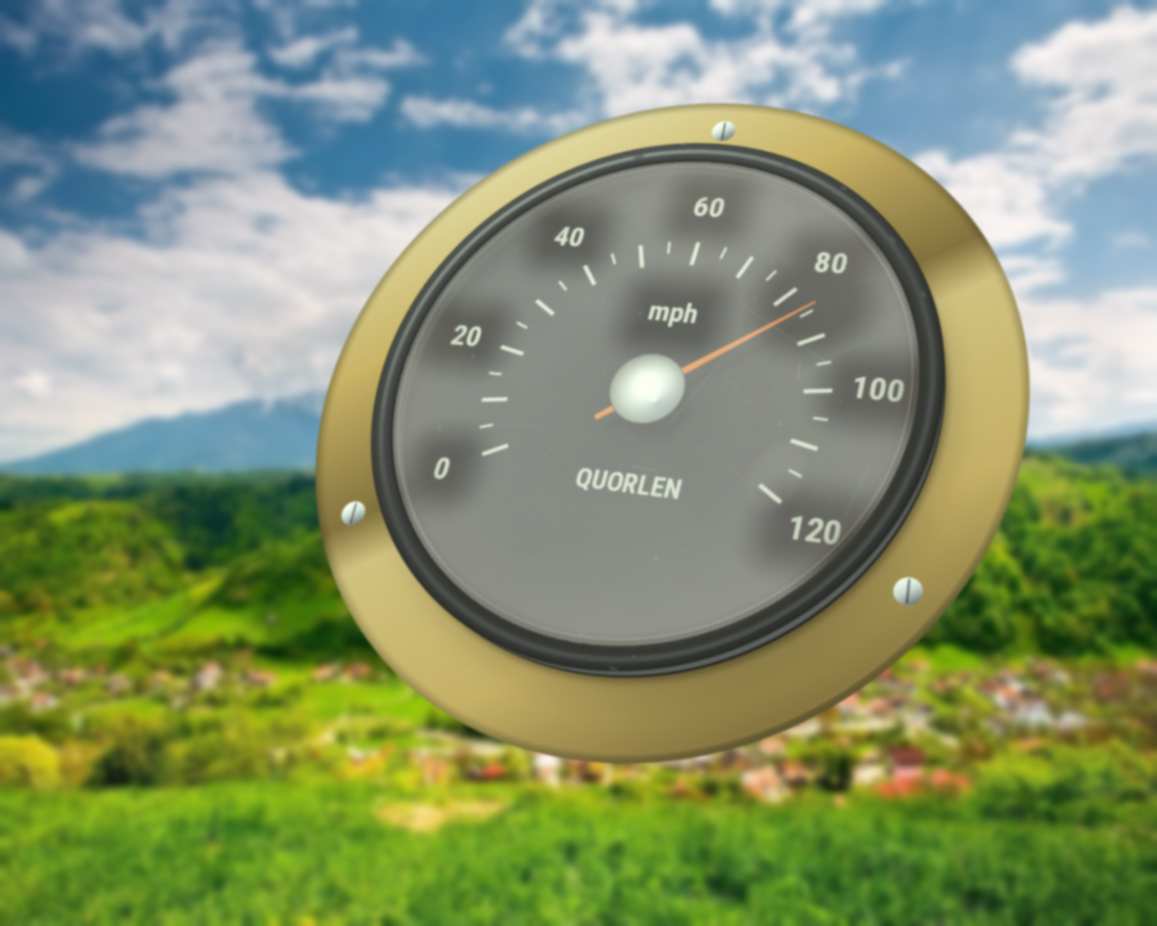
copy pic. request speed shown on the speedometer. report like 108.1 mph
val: 85 mph
